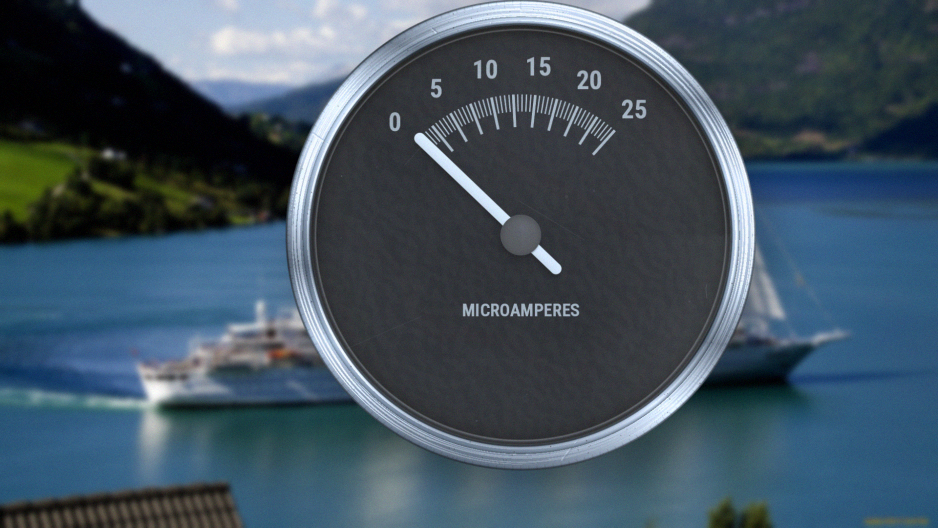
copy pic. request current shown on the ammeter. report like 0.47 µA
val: 0.5 µA
